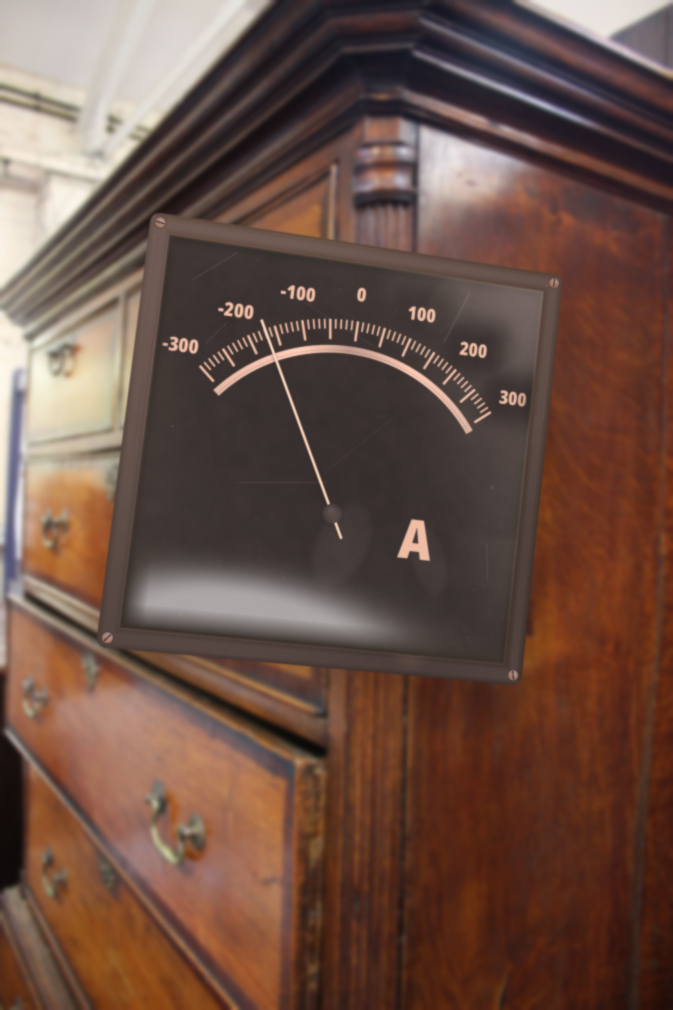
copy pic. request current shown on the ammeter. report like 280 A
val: -170 A
